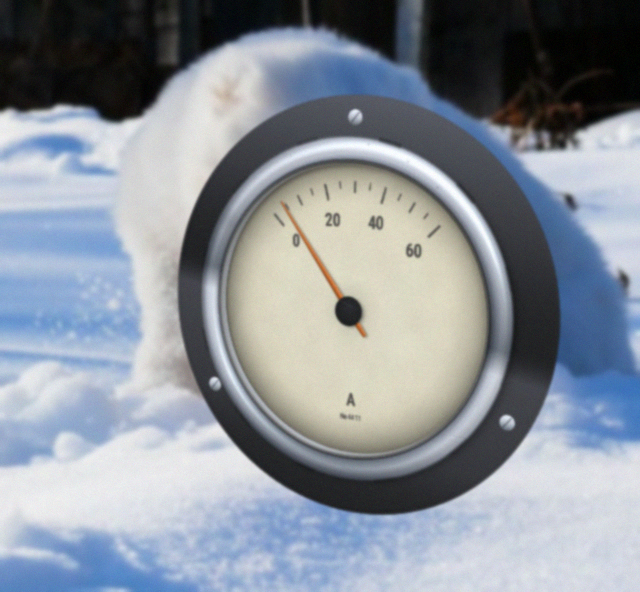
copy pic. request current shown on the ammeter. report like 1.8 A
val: 5 A
